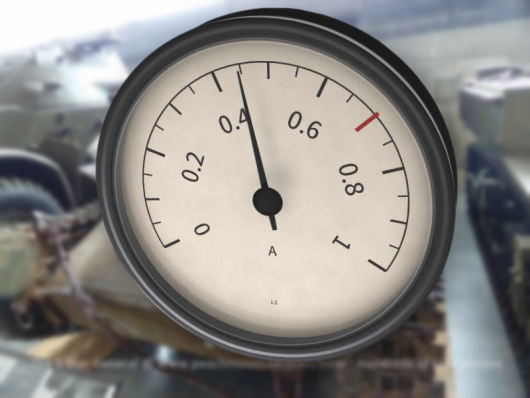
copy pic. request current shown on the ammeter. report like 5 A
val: 0.45 A
